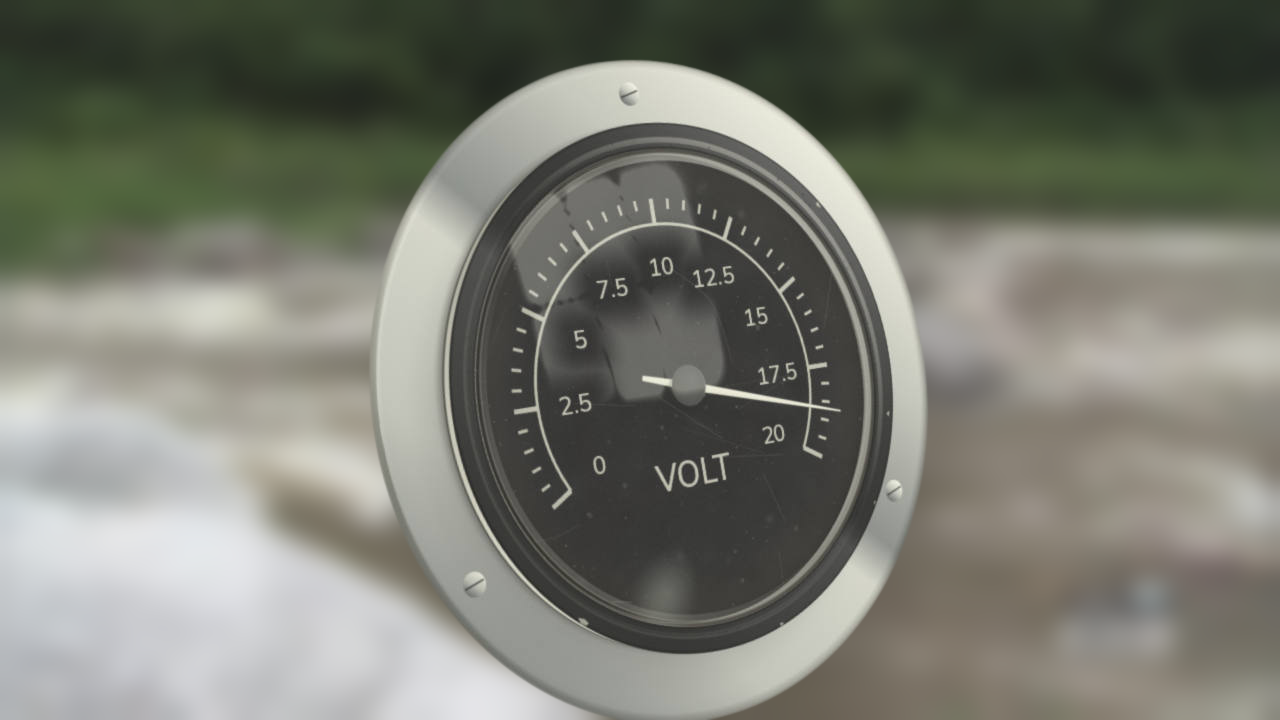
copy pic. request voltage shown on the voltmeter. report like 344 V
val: 18.75 V
